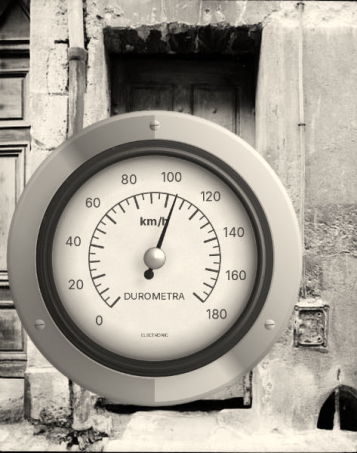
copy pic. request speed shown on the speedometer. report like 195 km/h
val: 105 km/h
